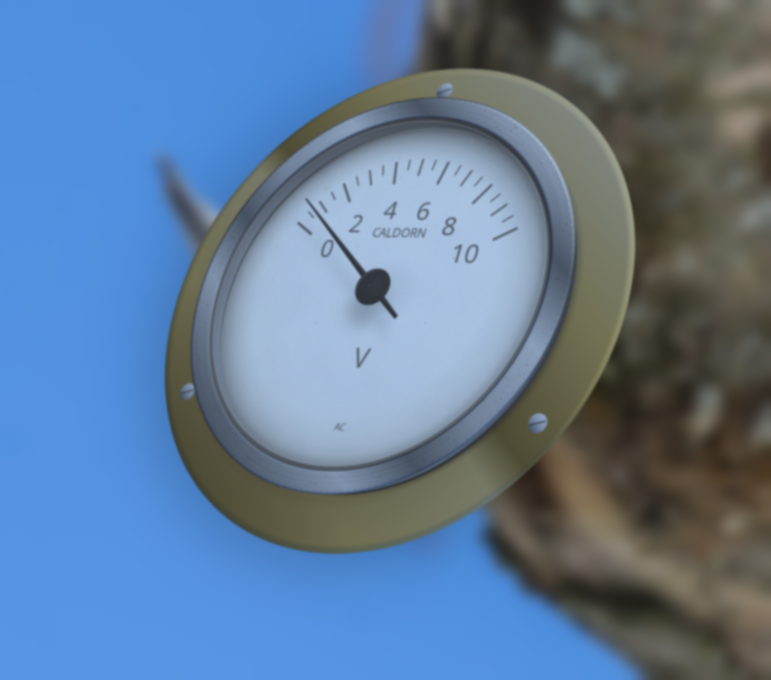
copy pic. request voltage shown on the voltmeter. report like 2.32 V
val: 0.75 V
